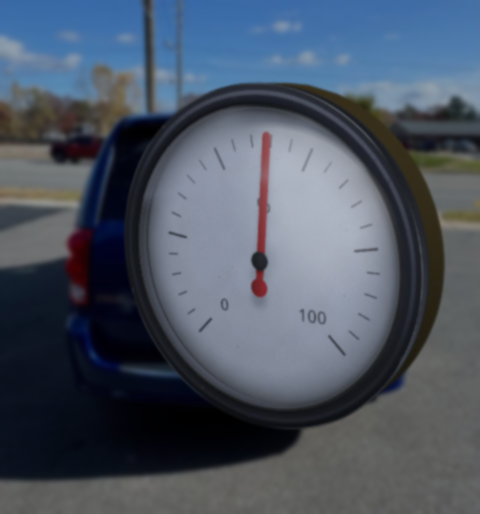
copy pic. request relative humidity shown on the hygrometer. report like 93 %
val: 52 %
